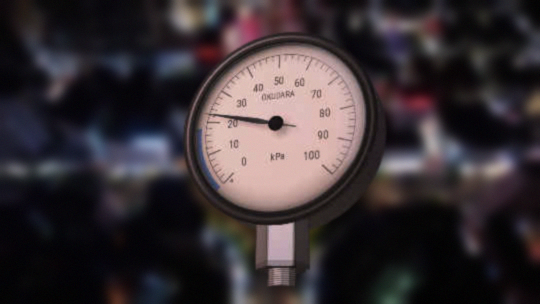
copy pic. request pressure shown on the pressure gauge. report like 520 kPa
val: 22 kPa
